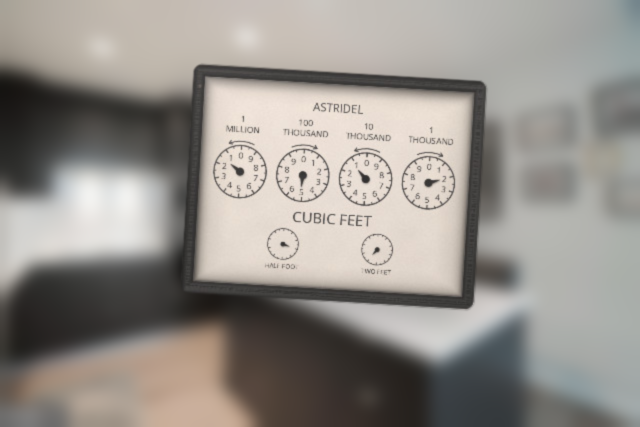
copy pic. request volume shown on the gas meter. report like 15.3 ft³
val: 151200 ft³
